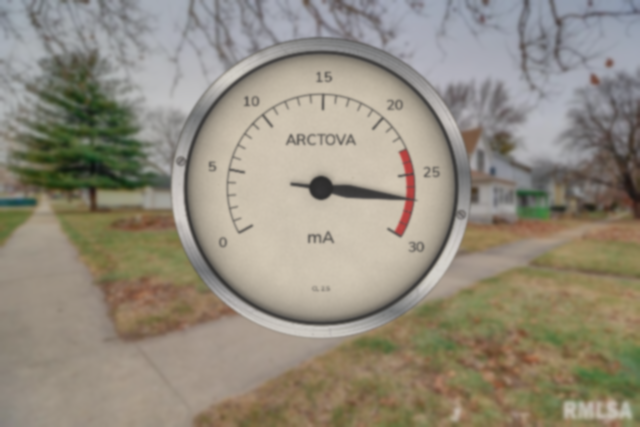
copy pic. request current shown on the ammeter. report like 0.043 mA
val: 27 mA
